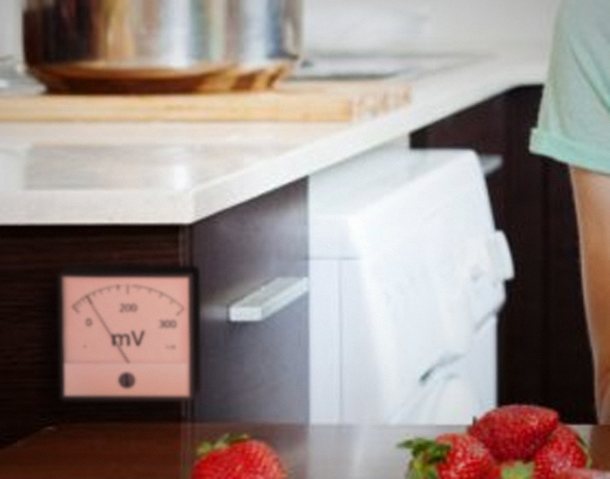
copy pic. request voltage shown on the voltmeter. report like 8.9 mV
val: 100 mV
